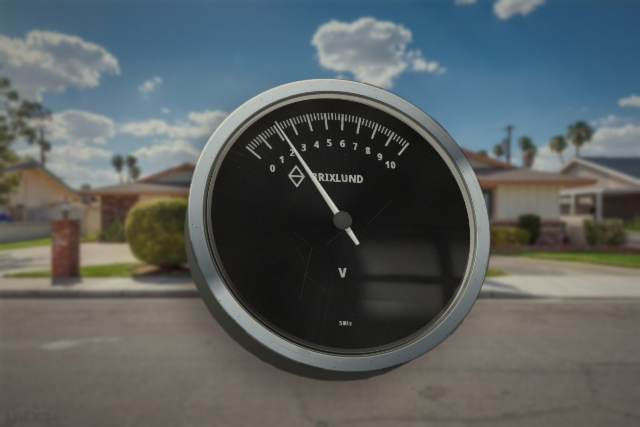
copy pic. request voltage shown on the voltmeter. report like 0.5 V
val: 2 V
